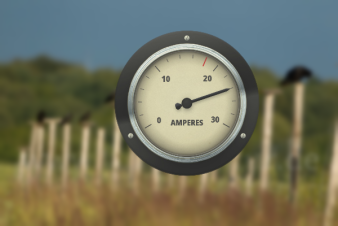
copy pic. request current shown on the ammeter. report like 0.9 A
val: 24 A
